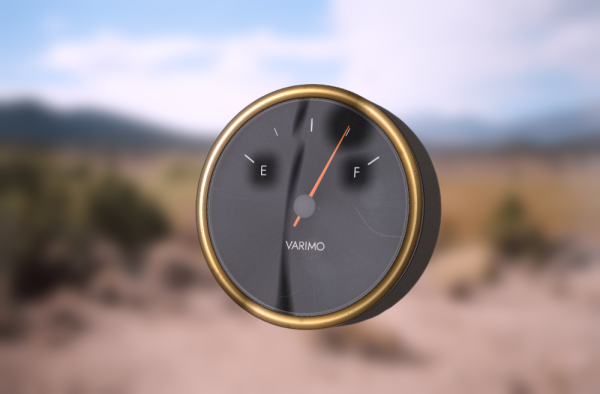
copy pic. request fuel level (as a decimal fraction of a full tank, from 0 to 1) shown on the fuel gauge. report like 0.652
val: 0.75
